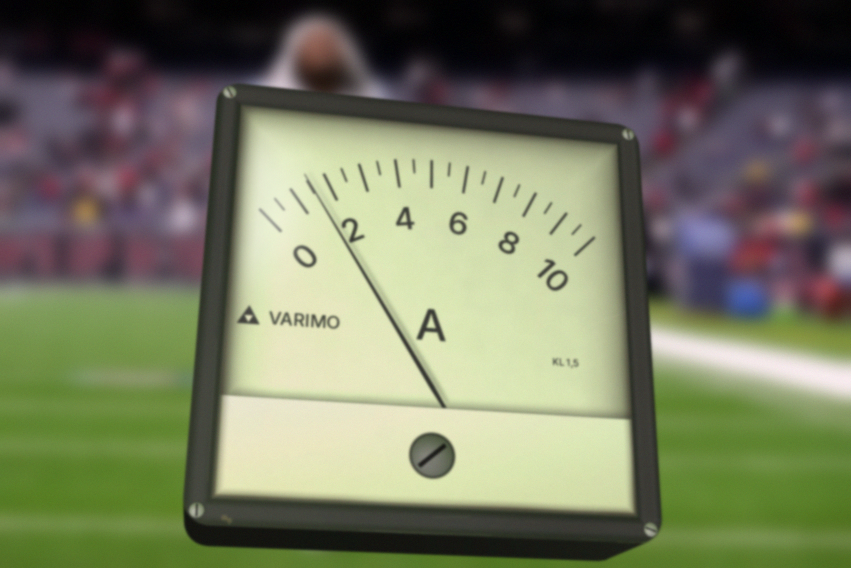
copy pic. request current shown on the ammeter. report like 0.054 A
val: 1.5 A
